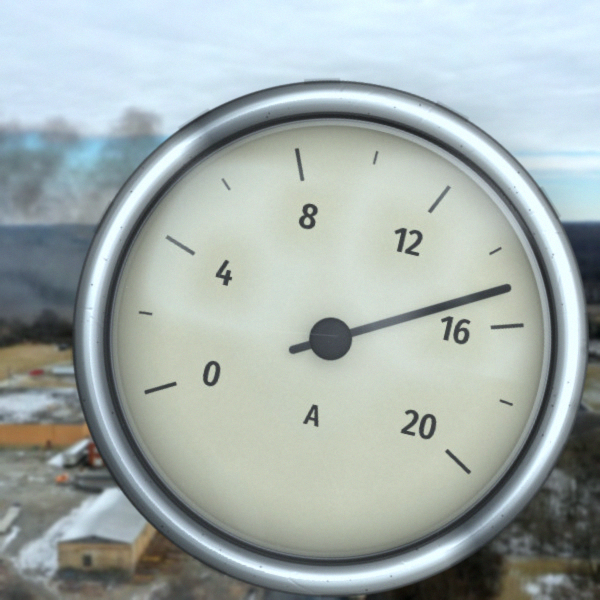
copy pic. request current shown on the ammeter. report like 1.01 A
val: 15 A
